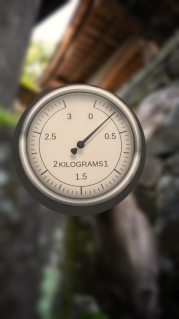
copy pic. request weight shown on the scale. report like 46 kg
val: 0.25 kg
